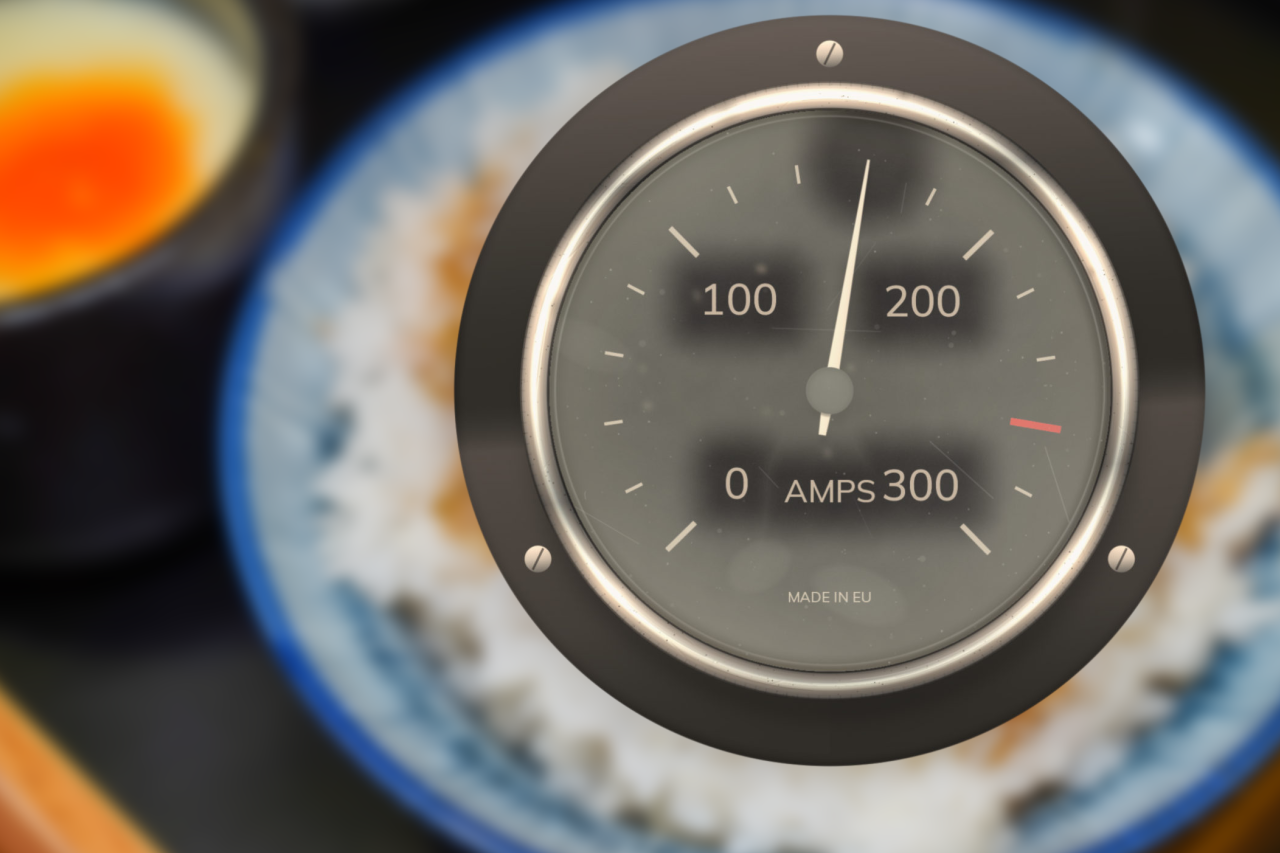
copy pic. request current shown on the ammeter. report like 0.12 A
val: 160 A
